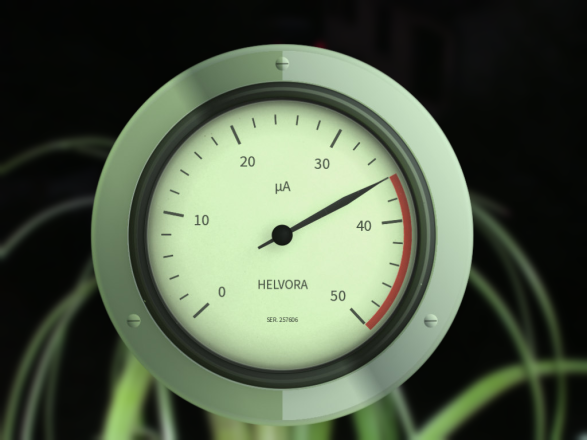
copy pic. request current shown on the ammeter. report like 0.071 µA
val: 36 µA
